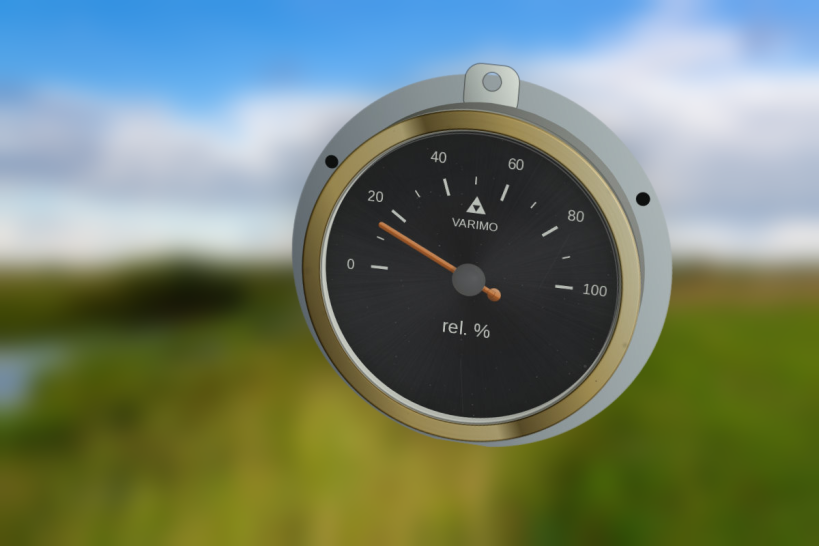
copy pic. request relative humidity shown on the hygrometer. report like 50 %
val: 15 %
